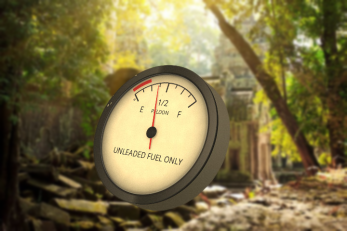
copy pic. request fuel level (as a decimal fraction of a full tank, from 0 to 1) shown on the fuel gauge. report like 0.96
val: 0.375
